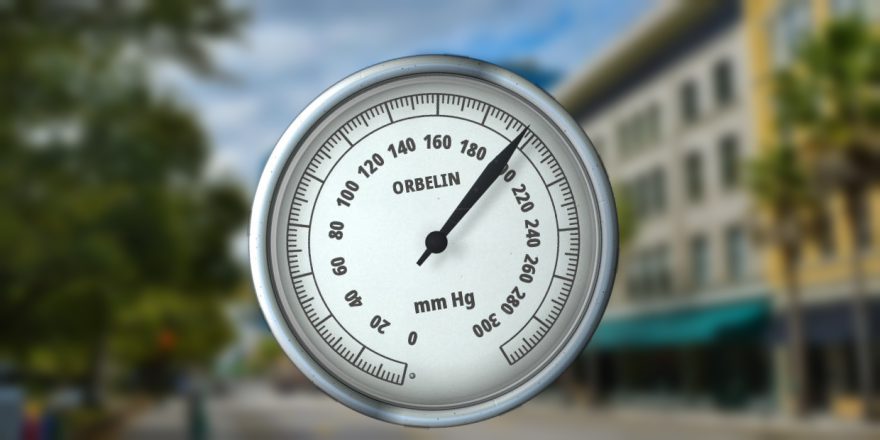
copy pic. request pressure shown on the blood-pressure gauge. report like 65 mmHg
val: 196 mmHg
